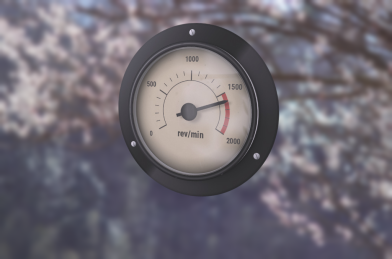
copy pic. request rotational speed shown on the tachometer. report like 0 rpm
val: 1600 rpm
